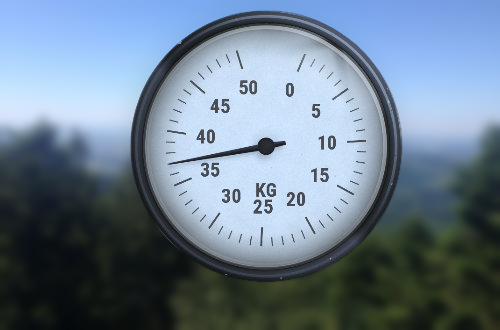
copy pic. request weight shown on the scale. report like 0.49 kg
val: 37 kg
